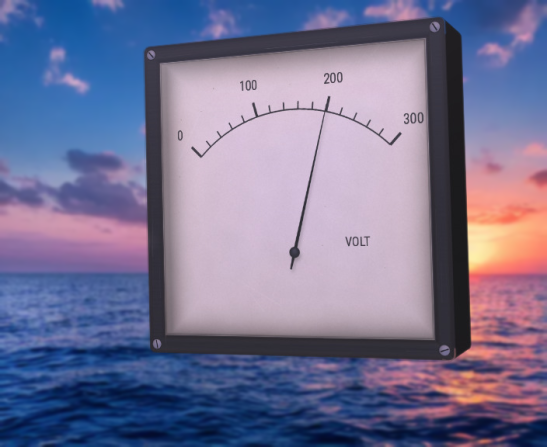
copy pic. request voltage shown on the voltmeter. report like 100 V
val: 200 V
